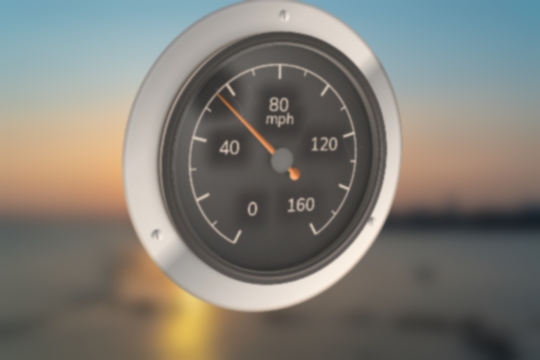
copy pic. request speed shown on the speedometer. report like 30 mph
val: 55 mph
